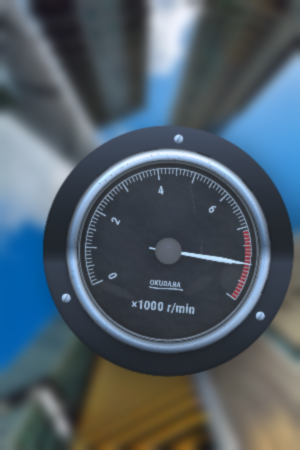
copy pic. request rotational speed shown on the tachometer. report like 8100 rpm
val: 8000 rpm
